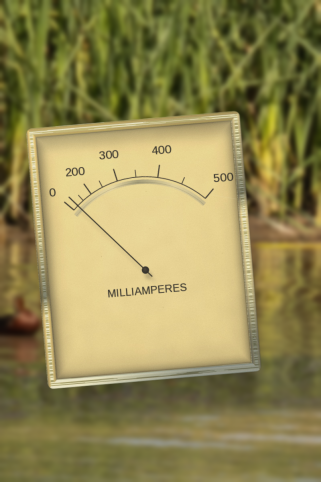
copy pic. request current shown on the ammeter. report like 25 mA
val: 100 mA
